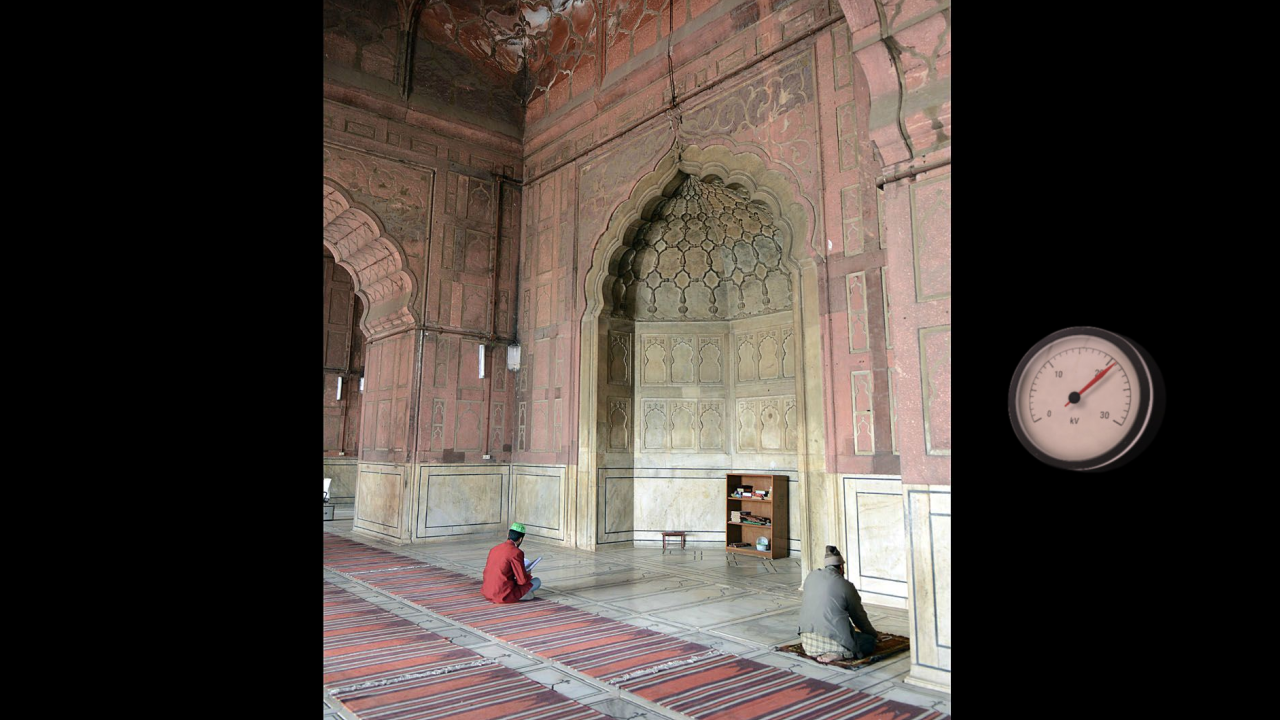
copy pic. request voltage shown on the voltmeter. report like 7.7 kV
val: 21 kV
